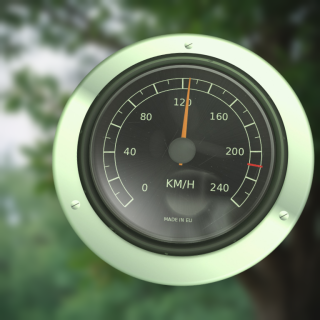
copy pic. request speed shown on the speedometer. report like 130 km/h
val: 125 km/h
